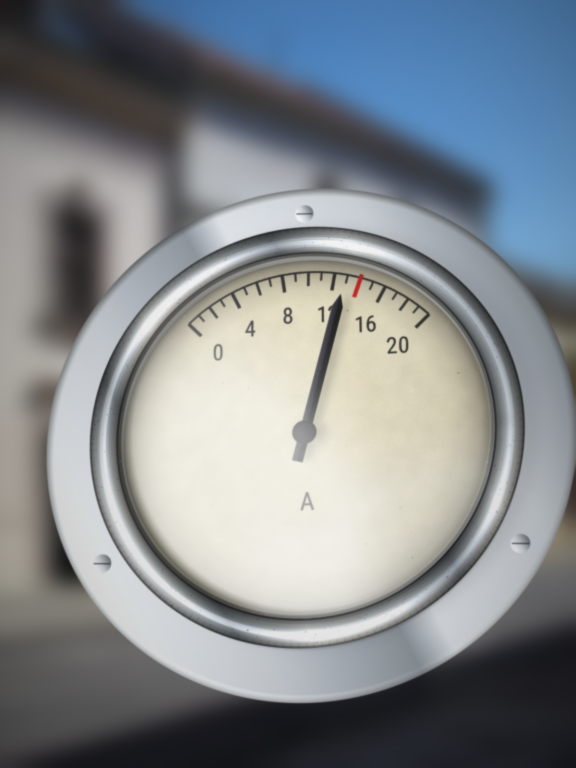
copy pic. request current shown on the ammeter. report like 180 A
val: 13 A
